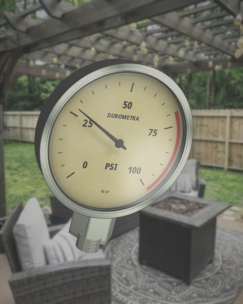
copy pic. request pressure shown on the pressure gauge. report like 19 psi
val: 27.5 psi
